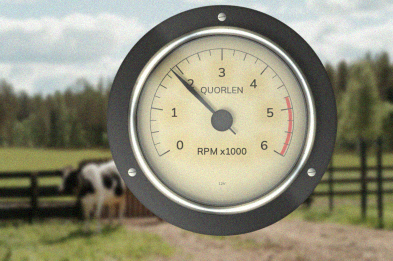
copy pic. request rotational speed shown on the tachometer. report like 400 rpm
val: 1875 rpm
